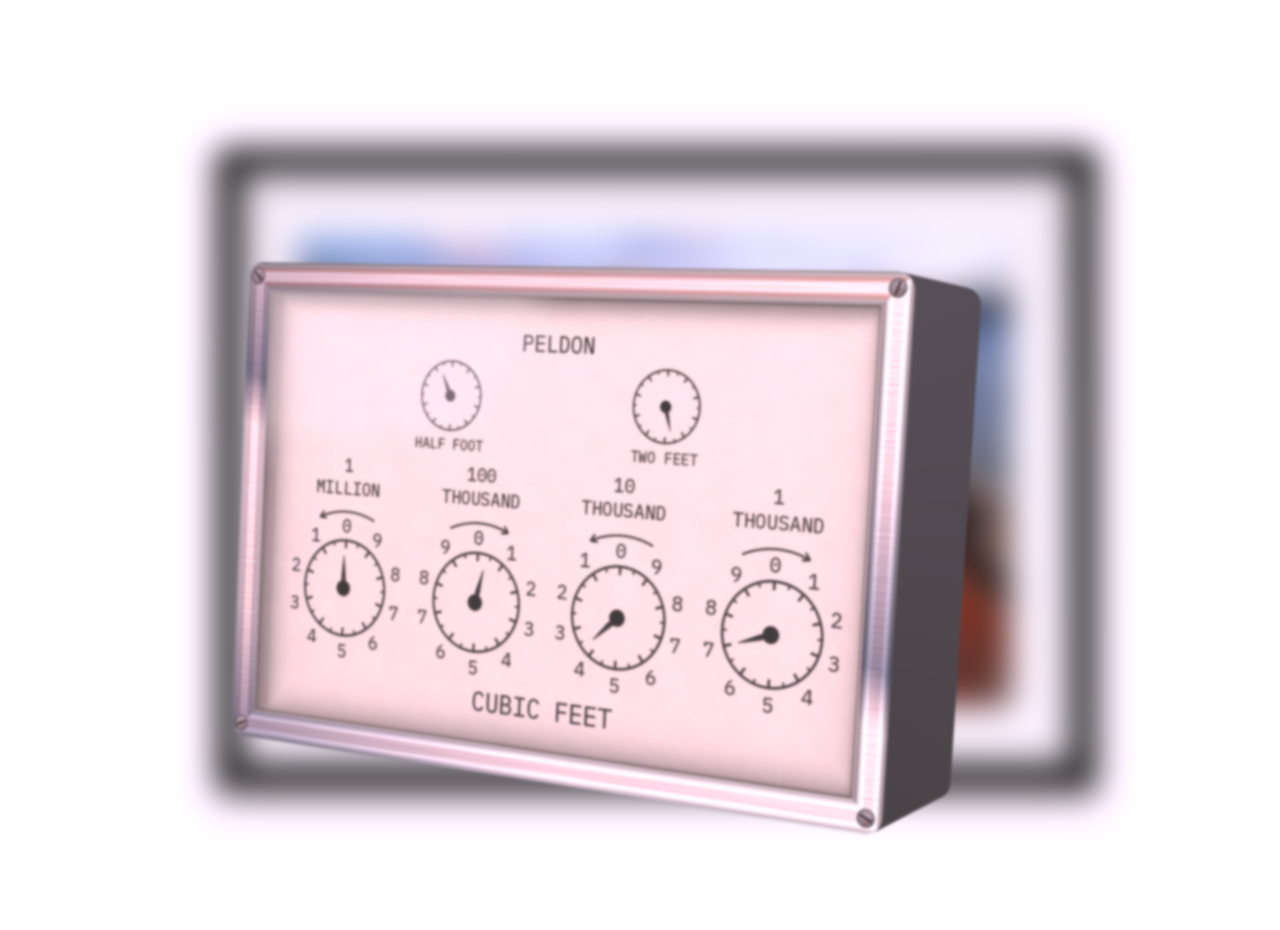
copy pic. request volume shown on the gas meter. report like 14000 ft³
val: 3700 ft³
